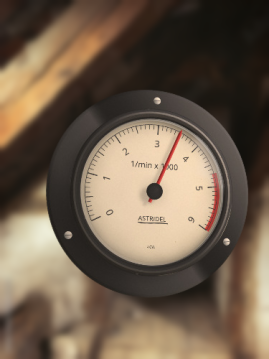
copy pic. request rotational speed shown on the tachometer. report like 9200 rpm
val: 3500 rpm
